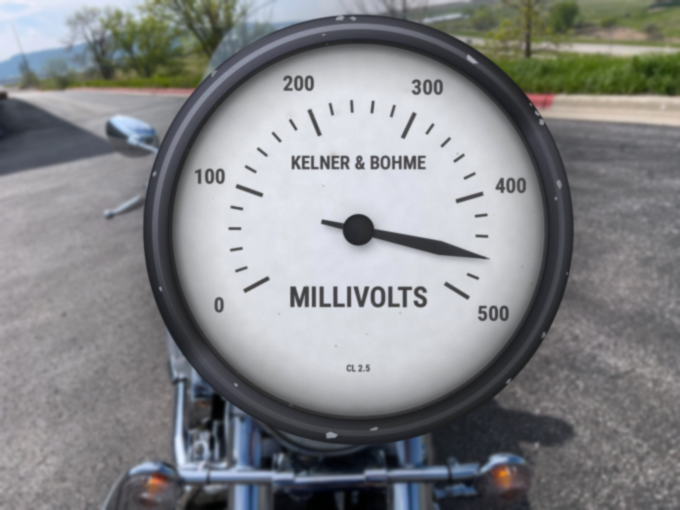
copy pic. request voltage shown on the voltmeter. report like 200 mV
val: 460 mV
